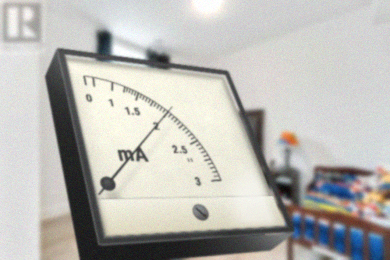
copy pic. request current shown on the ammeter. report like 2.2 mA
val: 2 mA
